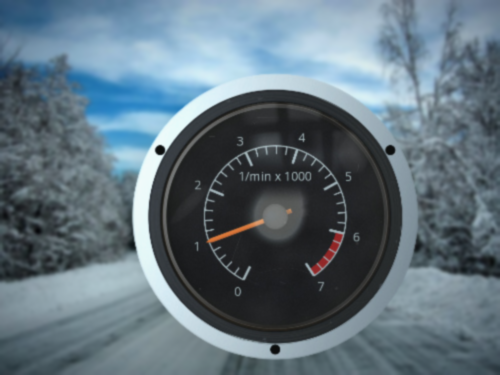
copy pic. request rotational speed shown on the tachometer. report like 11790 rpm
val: 1000 rpm
